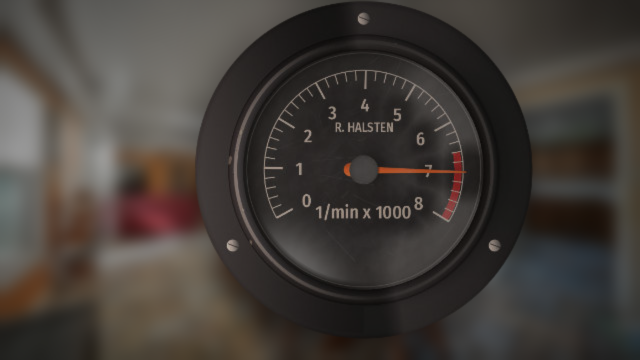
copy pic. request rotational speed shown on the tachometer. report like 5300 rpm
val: 7000 rpm
